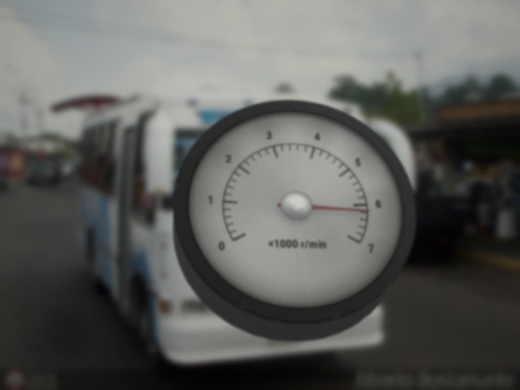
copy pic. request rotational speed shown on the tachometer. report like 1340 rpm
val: 6200 rpm
